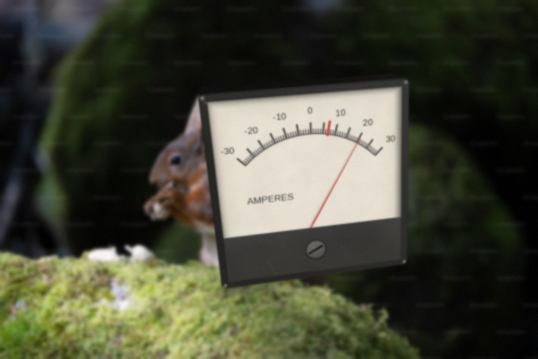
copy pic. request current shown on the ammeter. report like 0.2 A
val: 20 A
